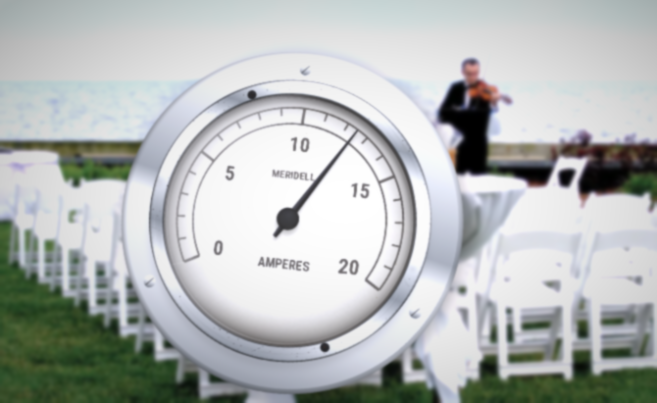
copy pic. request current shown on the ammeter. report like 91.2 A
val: 12.5 A
